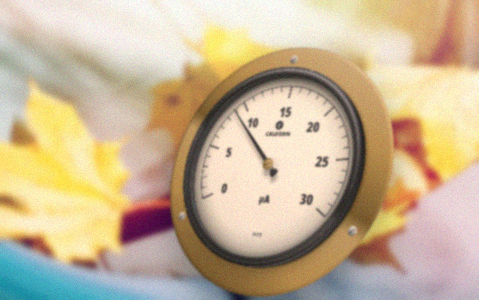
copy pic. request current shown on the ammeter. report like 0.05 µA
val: 9 µA
